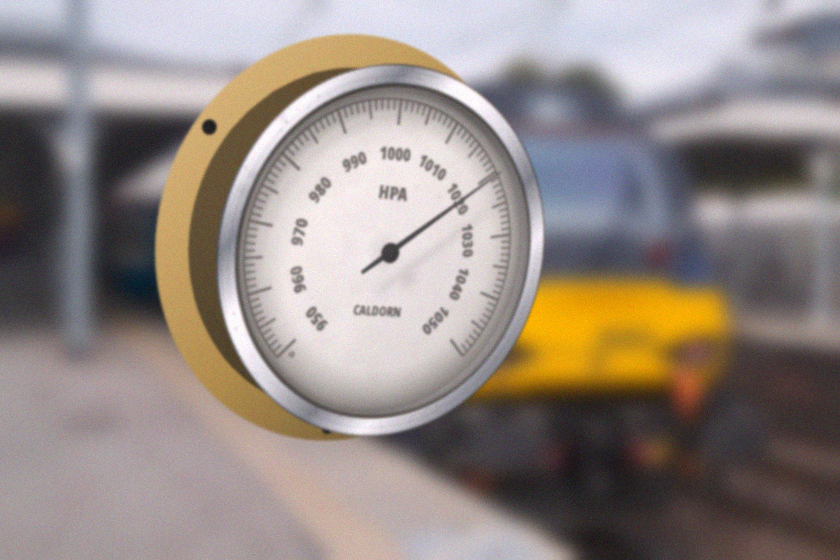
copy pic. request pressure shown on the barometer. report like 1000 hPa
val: 1020 hPa
